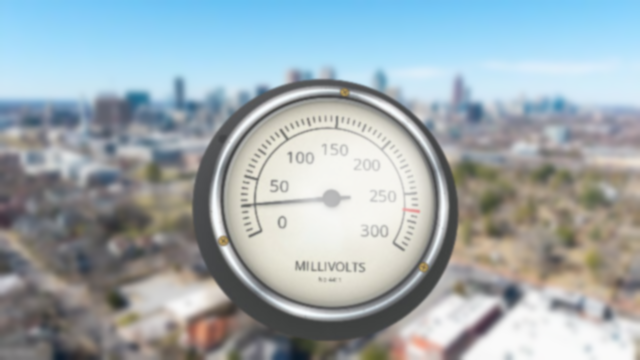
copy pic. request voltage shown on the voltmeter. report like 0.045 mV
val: 25 mV
